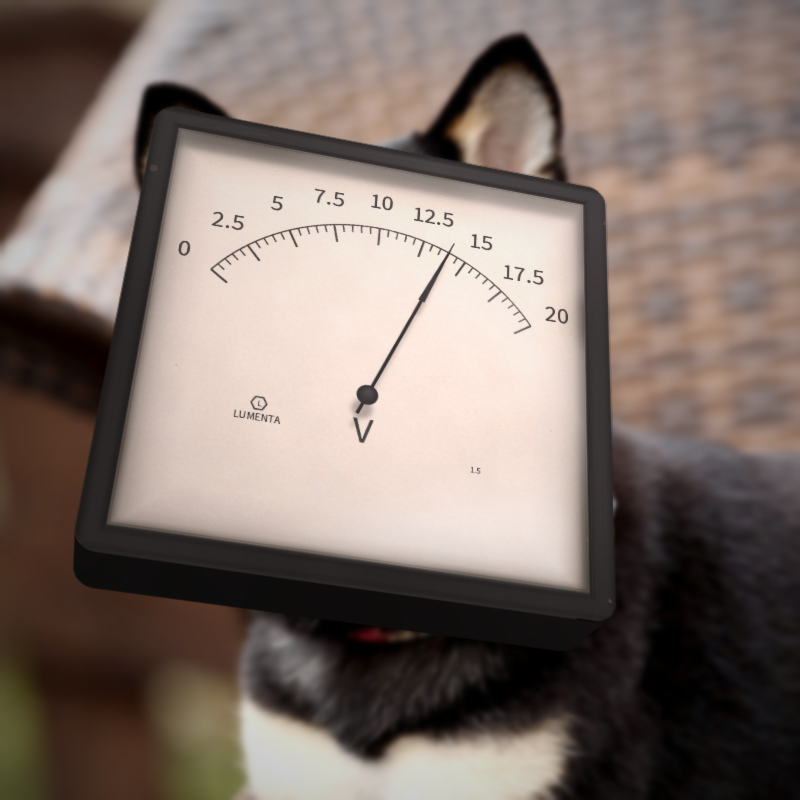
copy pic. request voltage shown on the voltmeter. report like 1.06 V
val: 14 V
